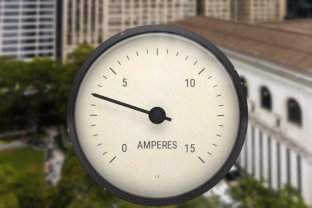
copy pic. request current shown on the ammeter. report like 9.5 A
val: 3.5 A
